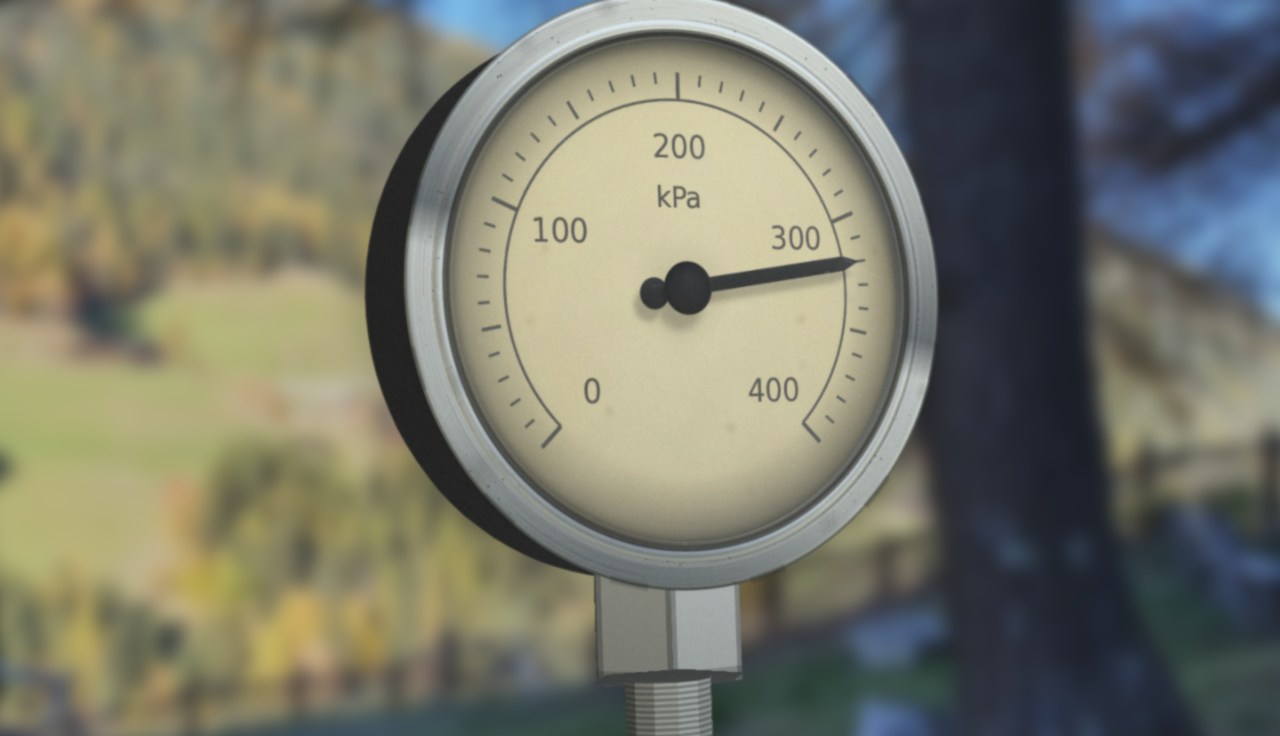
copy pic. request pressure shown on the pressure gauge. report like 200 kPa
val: 320 kPa
